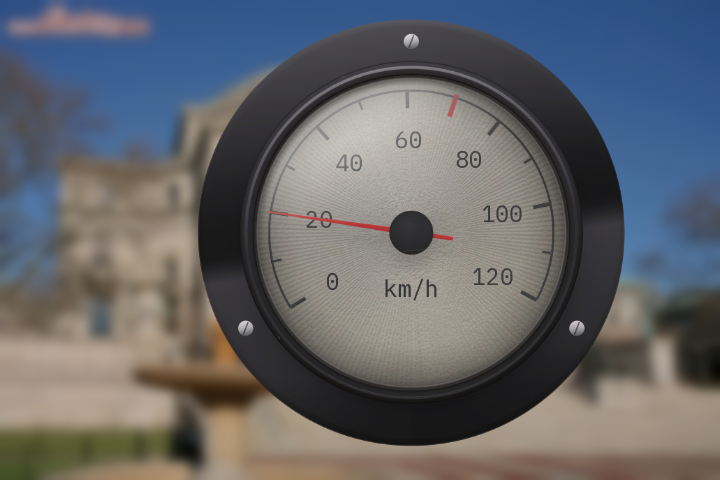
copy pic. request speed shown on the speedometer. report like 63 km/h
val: 20 km/h
